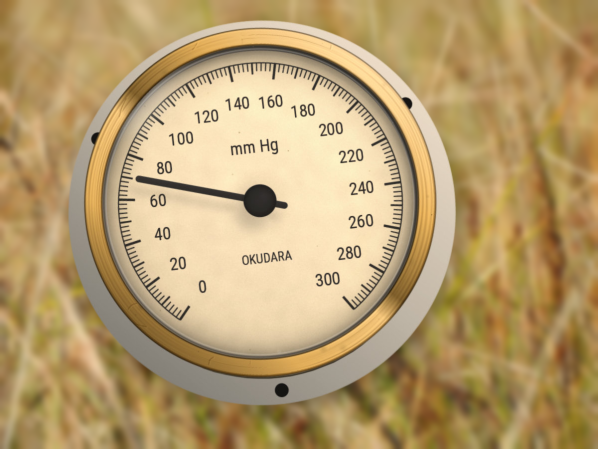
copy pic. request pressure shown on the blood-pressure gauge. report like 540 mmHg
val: 70 mmHg
